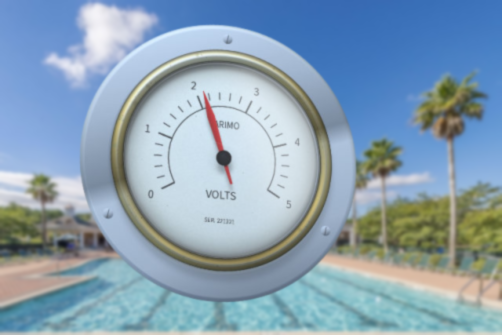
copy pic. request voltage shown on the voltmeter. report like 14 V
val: 2.1 V
